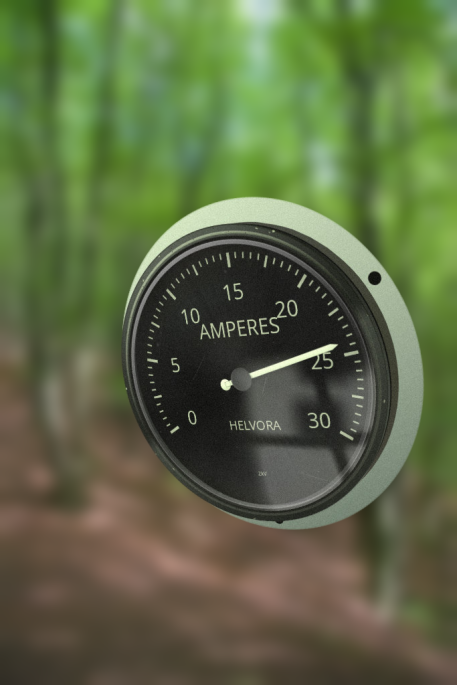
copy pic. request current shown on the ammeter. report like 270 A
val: 24.25 A
